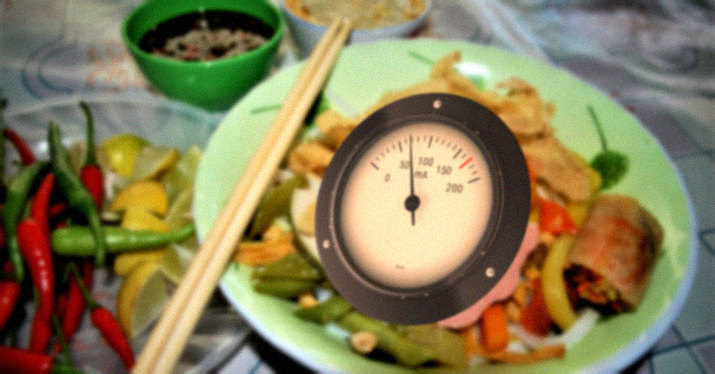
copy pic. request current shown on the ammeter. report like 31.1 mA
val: 70 mA
